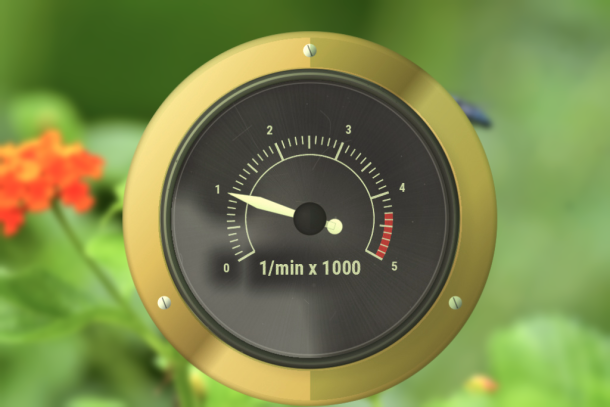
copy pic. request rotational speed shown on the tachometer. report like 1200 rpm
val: 1000 rpm
